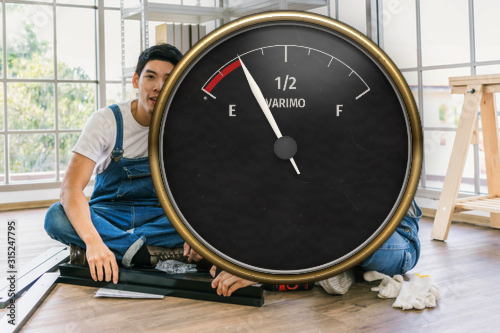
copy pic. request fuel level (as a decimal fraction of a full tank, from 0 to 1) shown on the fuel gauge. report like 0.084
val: 0.25
